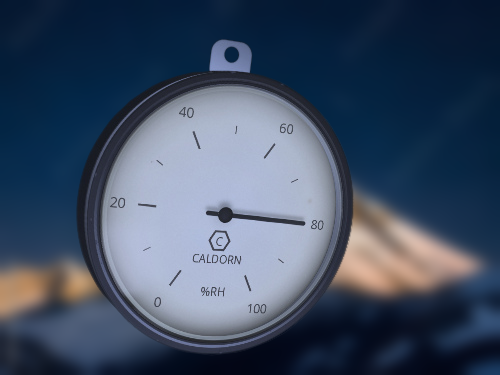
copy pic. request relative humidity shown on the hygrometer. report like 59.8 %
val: 80 %
